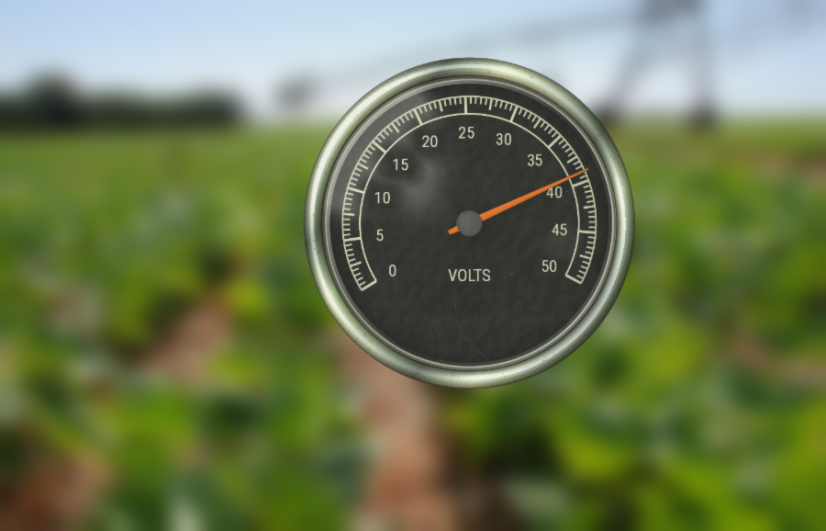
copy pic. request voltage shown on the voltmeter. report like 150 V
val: 39 V
